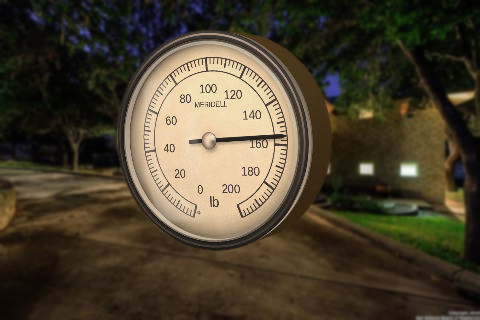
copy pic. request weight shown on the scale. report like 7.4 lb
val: 156 lb
